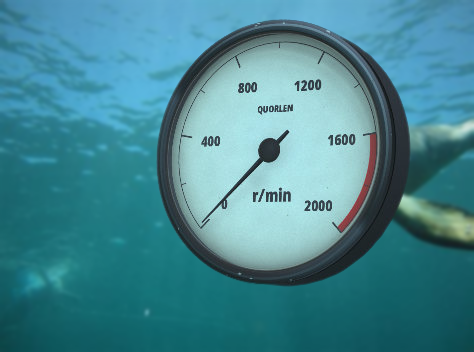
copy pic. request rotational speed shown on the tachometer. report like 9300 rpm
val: 0 rpm
